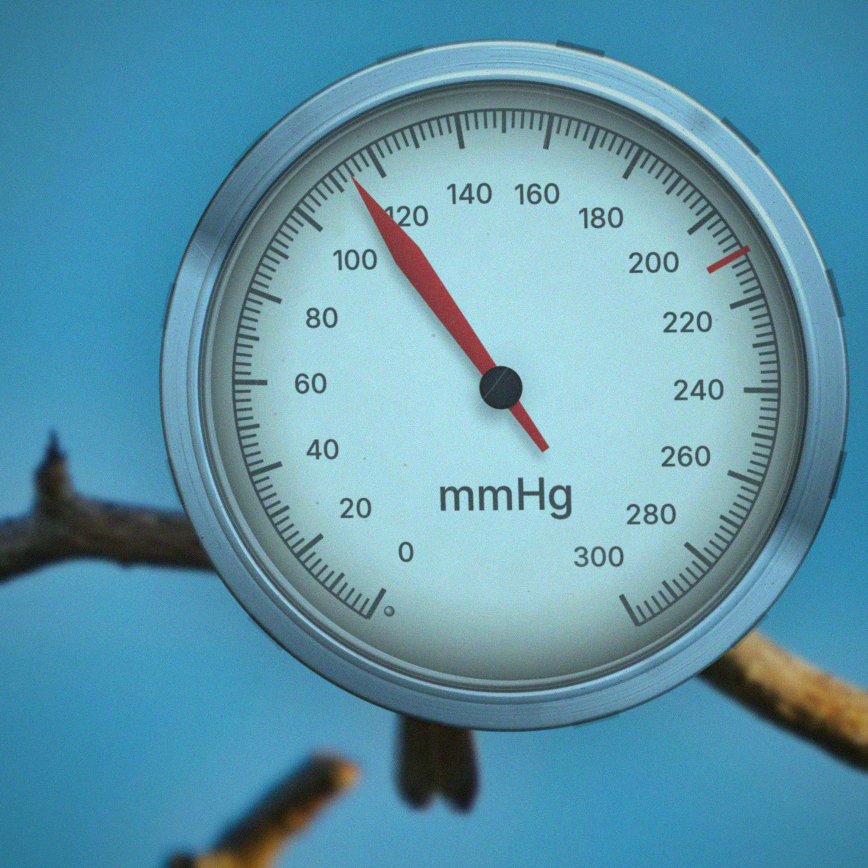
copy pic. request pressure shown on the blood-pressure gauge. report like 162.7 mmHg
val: 114 mmHg
